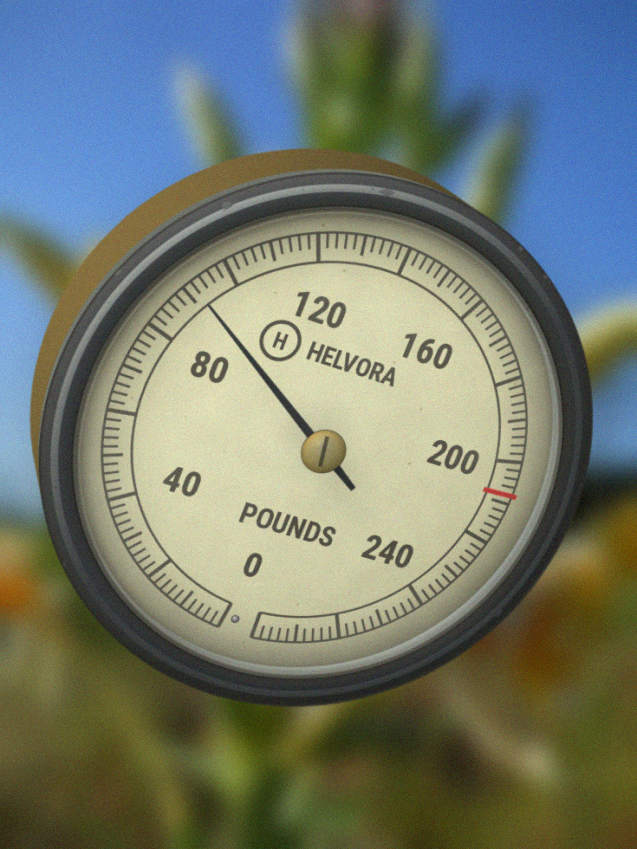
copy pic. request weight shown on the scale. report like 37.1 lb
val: 92 lb
